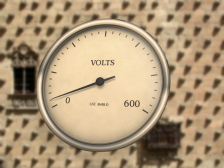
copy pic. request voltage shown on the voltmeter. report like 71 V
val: 20 V
